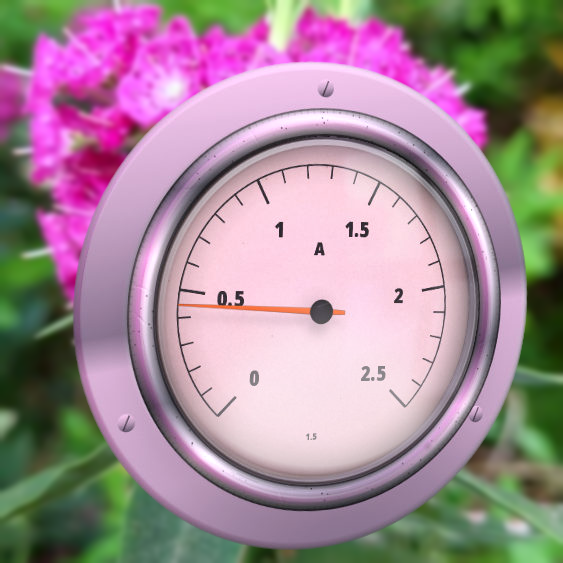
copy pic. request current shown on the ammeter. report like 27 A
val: 0.45 A
